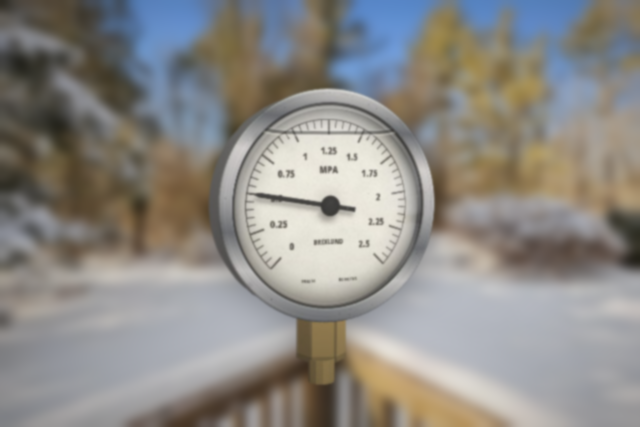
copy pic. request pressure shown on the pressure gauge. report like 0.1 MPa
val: 0.5 MPa
